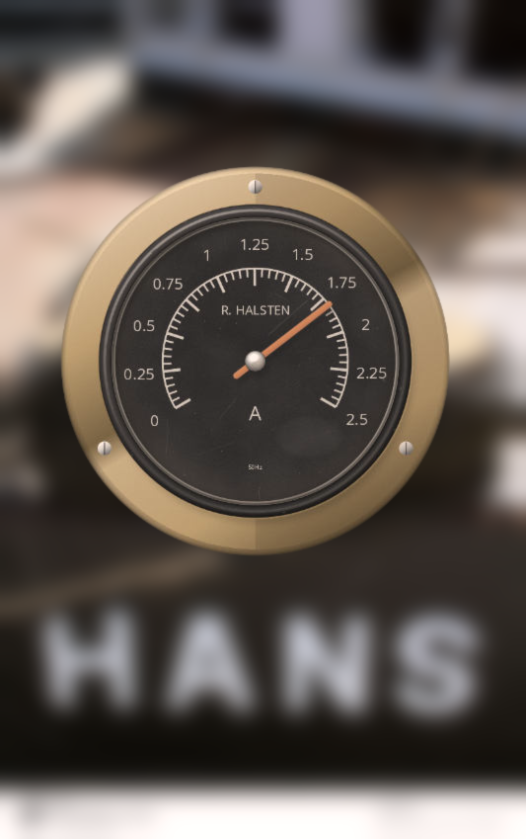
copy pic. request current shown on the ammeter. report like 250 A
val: 1.8 A
